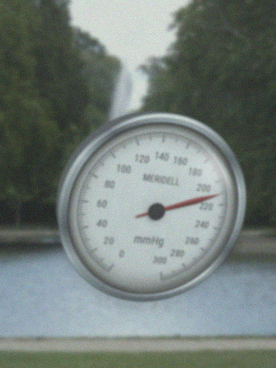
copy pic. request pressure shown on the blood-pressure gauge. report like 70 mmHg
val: 210 mmHg
